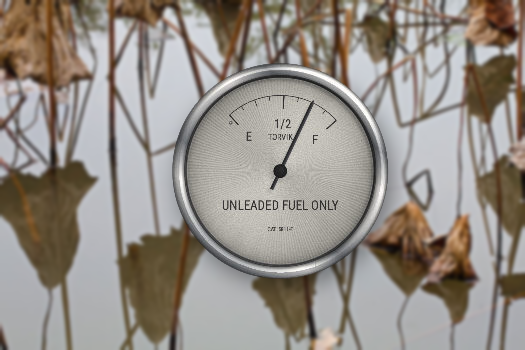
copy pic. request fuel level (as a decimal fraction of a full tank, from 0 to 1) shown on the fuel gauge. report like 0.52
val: 0.75
